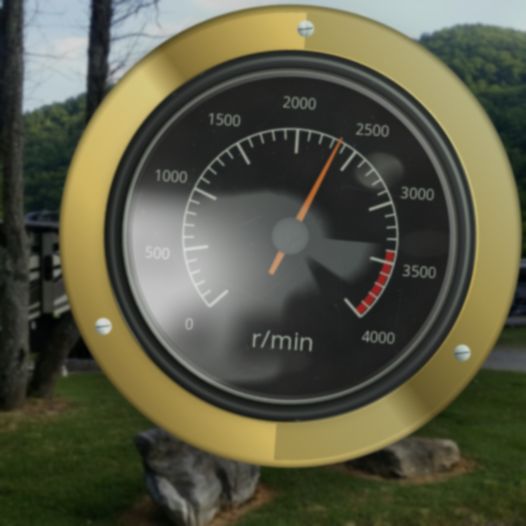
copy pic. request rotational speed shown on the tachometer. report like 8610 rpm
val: 2350 rpm
